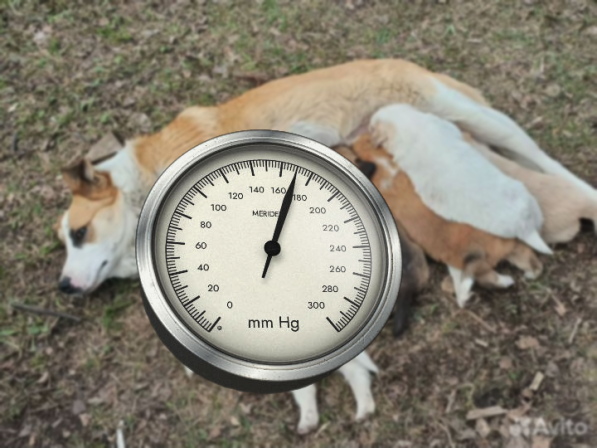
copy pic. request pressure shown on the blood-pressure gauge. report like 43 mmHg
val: 170 mmHg
